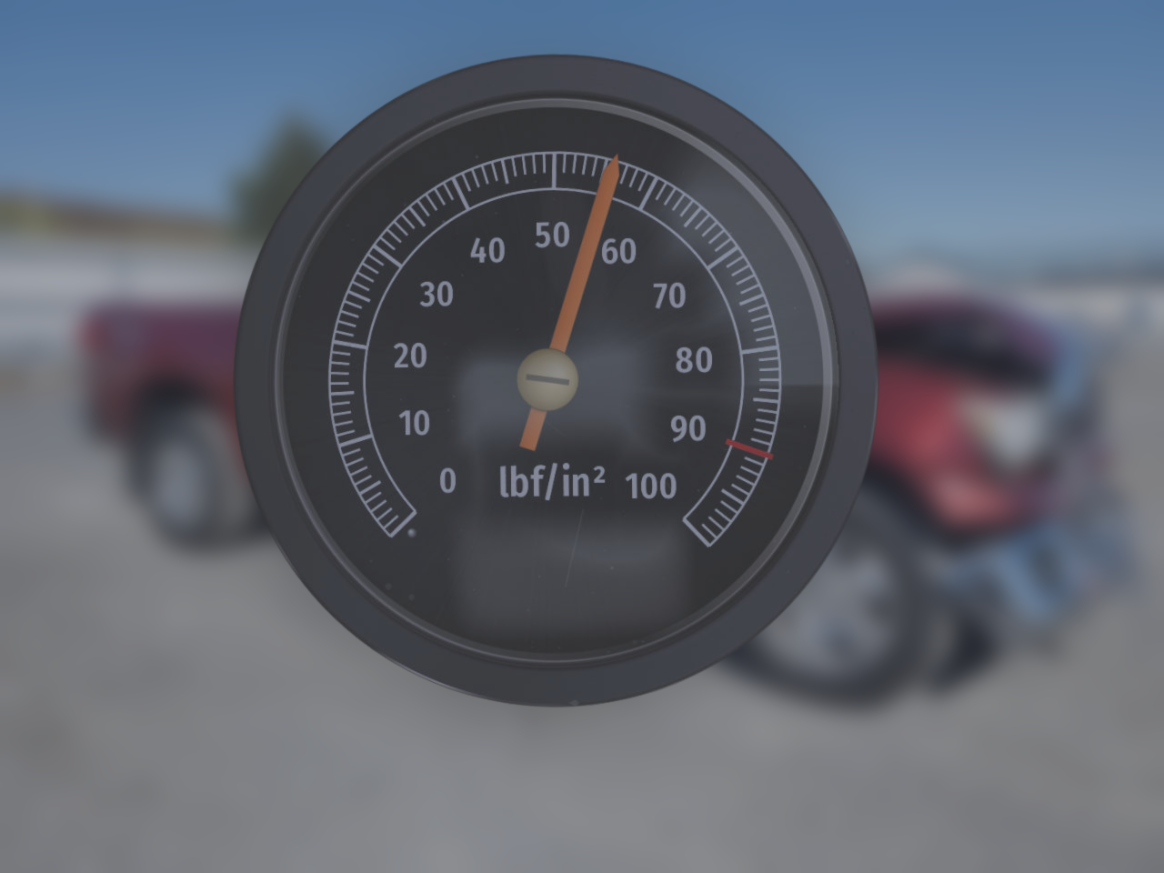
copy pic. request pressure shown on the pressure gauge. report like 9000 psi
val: 56 psi
